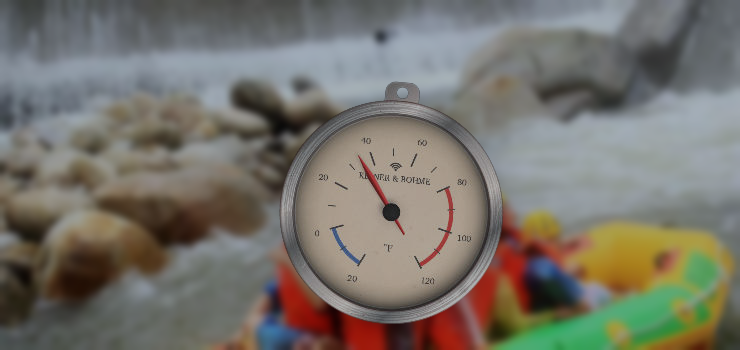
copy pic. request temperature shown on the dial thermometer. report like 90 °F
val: 35 °F
